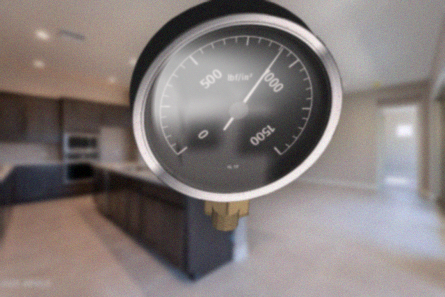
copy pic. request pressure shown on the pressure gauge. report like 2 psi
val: 900 psi
